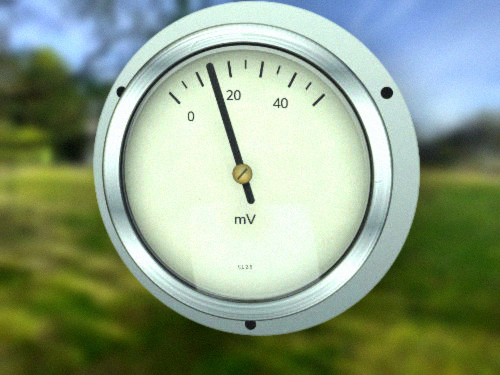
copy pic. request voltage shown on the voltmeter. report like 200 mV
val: 15 mV
